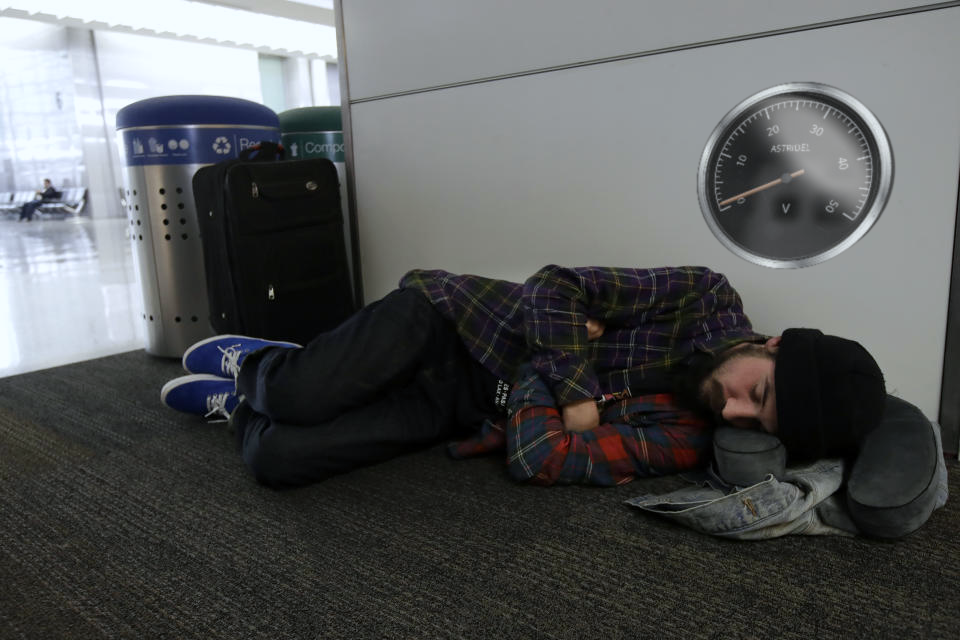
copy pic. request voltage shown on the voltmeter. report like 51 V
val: 1 V
